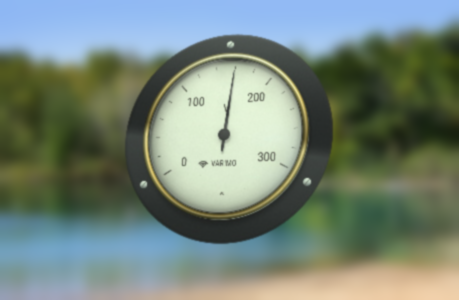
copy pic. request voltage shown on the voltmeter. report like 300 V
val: 160 V
